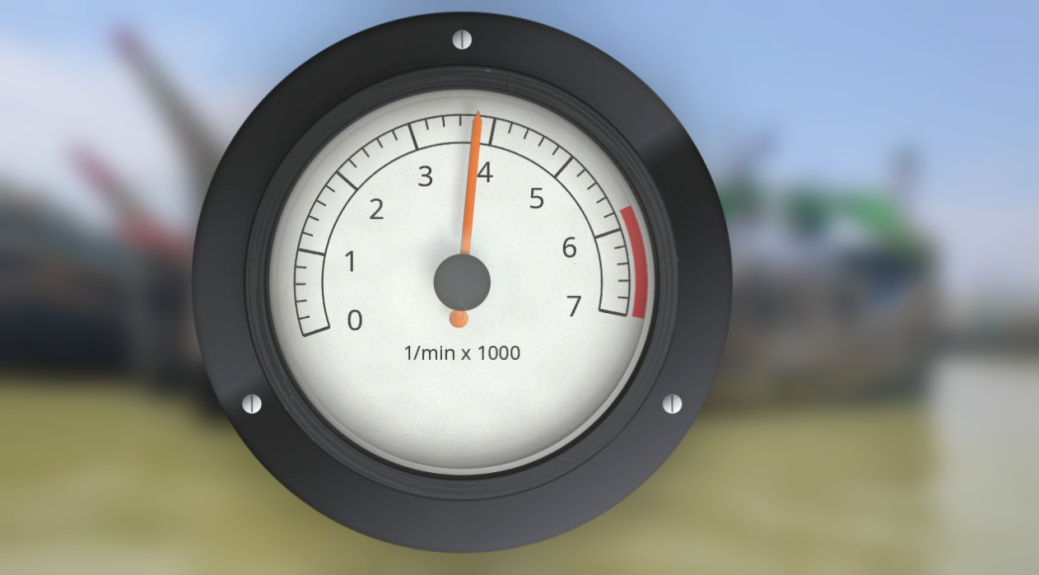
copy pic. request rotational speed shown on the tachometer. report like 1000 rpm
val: 3800 rpm
